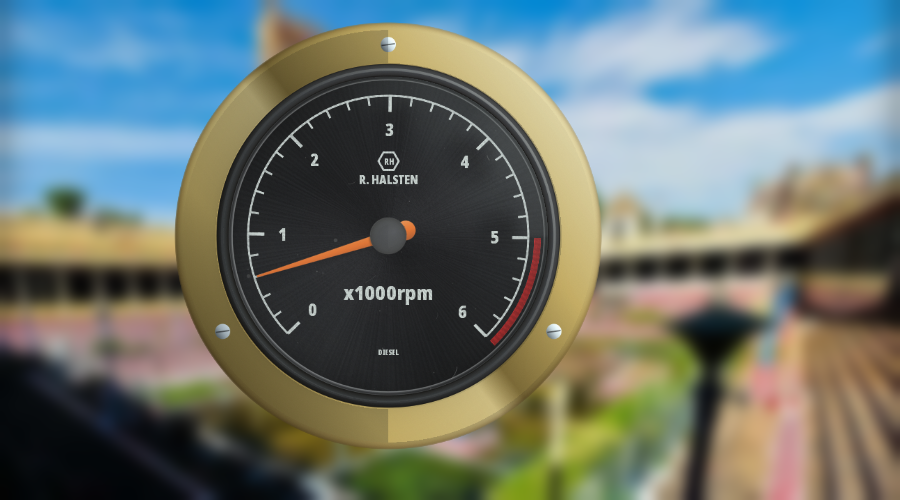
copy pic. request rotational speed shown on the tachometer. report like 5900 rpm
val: 600 rpm
